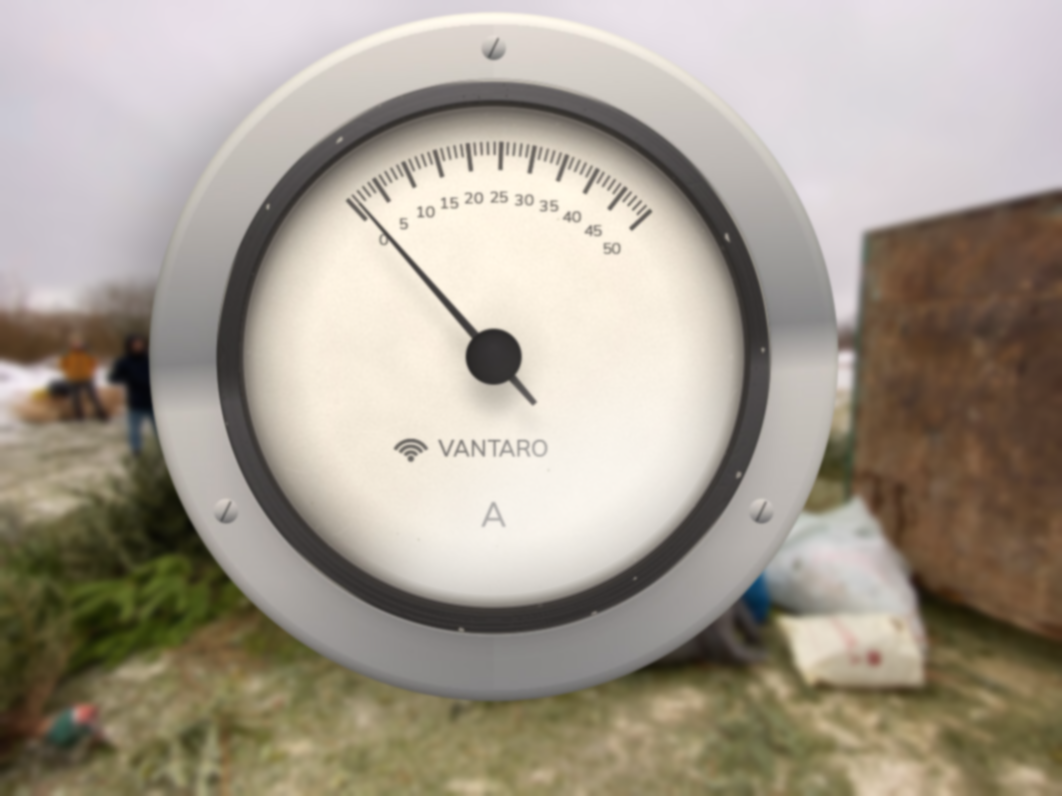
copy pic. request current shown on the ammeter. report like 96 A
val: 1 A
